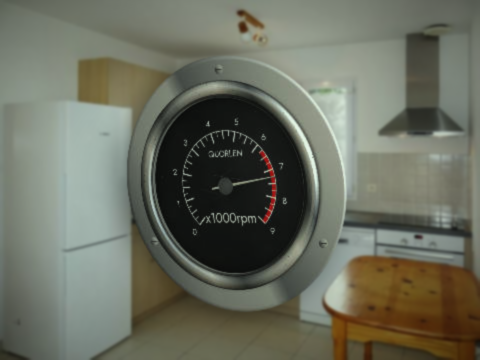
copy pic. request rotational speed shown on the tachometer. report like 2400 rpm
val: 7250 rpm
